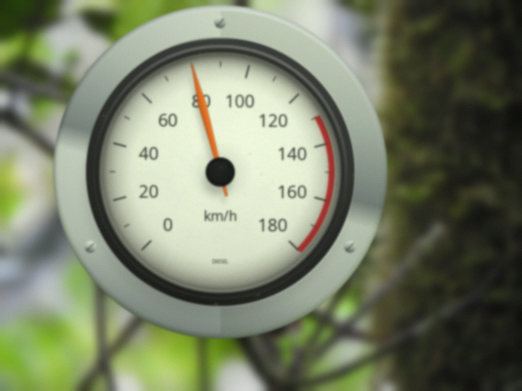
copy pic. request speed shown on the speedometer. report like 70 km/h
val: 80 km/h
